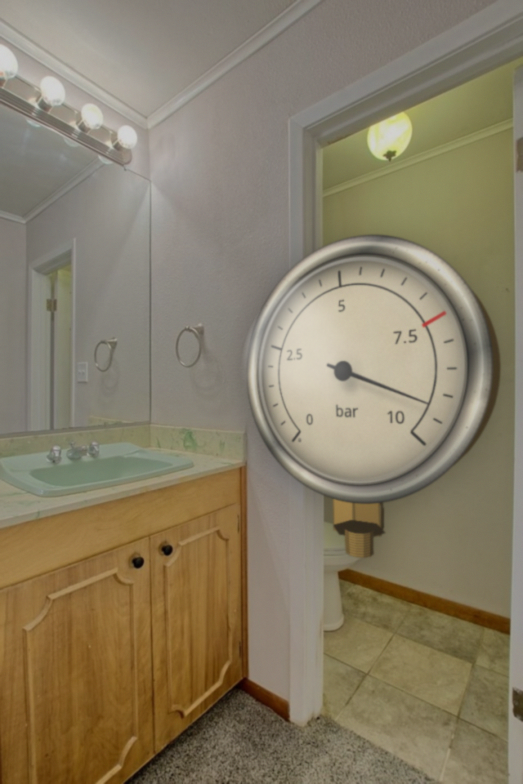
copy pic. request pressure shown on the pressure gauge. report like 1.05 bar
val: 9.25 bar
